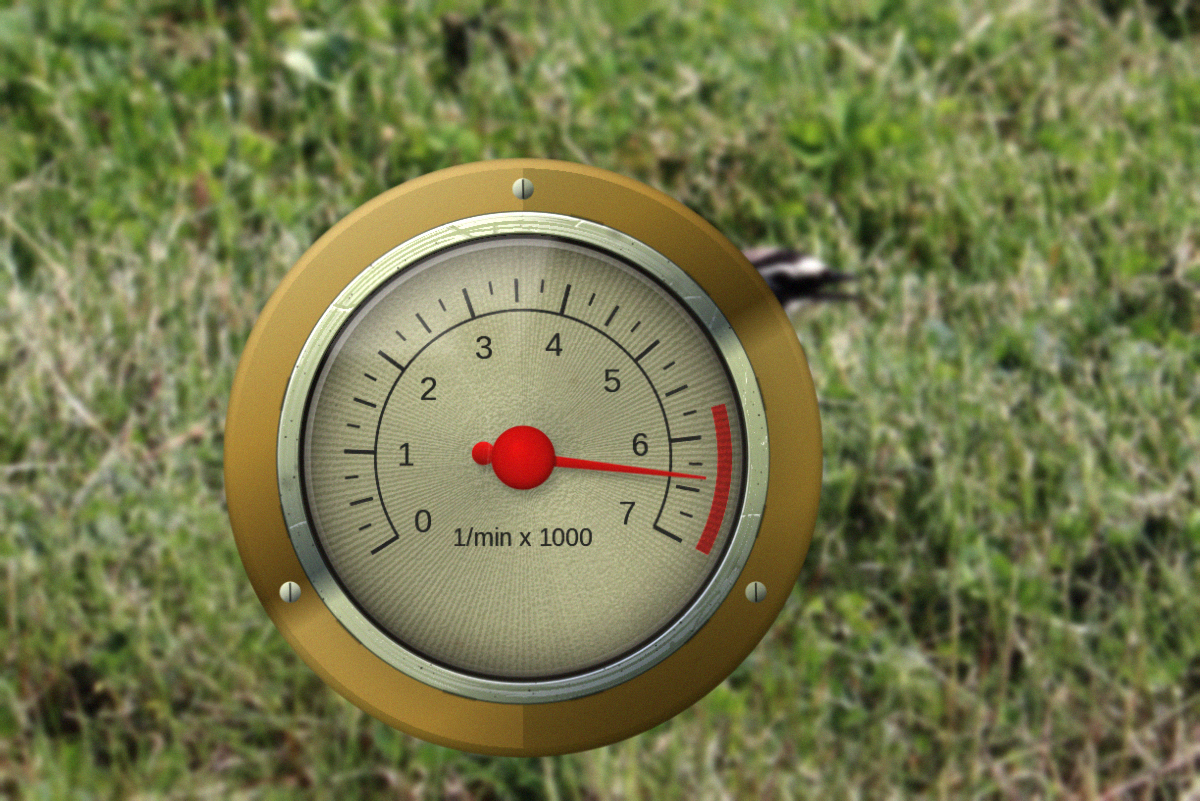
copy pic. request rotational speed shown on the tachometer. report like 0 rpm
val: 6375 rpm
